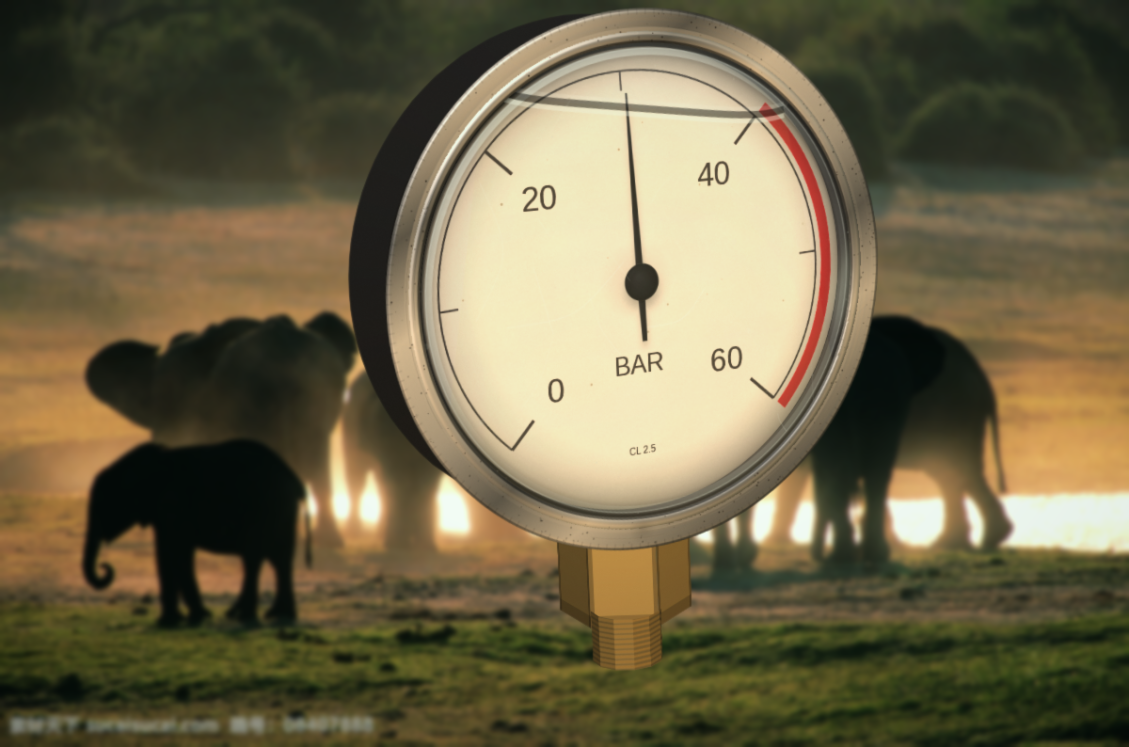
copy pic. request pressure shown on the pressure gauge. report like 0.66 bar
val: 30 bar
